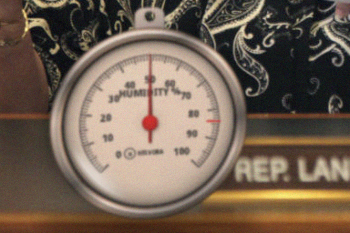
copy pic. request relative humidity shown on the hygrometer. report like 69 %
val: 50 %
